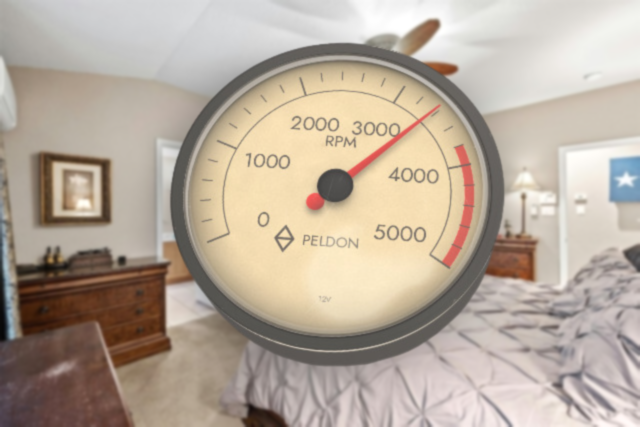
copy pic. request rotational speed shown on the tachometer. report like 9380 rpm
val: 3400 rpm
